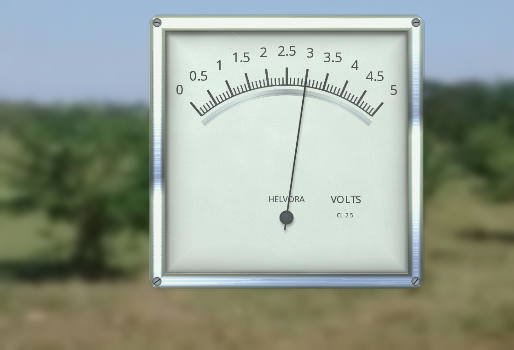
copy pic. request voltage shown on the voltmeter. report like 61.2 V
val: 3 V
